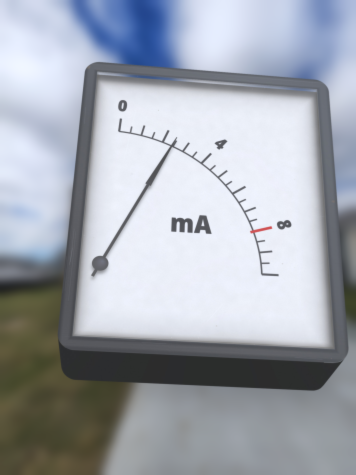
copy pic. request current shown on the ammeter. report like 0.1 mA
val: 2.5 mA
